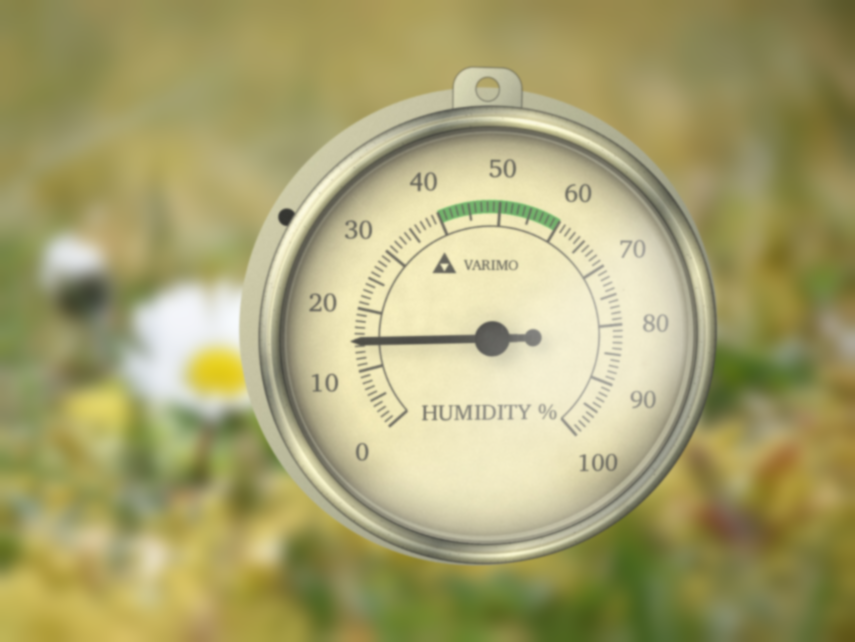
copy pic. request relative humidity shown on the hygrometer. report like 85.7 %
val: 15 %
